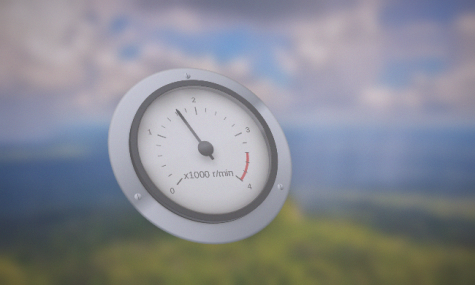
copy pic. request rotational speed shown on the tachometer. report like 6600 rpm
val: 1600 rpm
